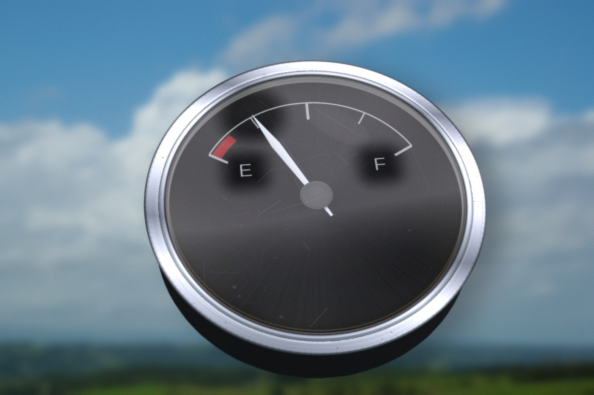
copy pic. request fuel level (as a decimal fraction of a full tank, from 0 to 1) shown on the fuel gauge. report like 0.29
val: 0.25
